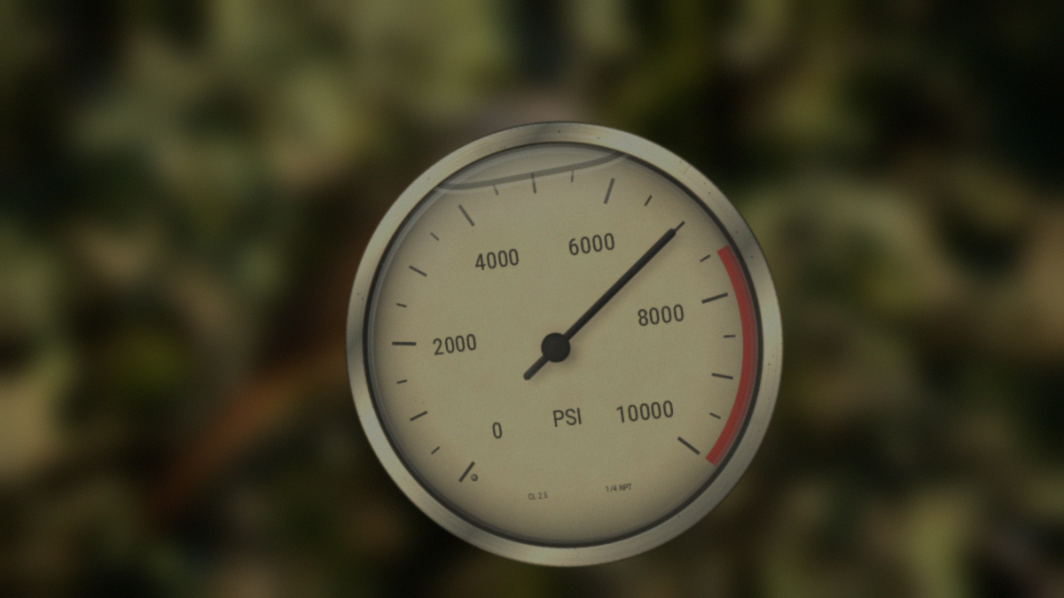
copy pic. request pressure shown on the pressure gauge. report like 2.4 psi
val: 7000 psi
